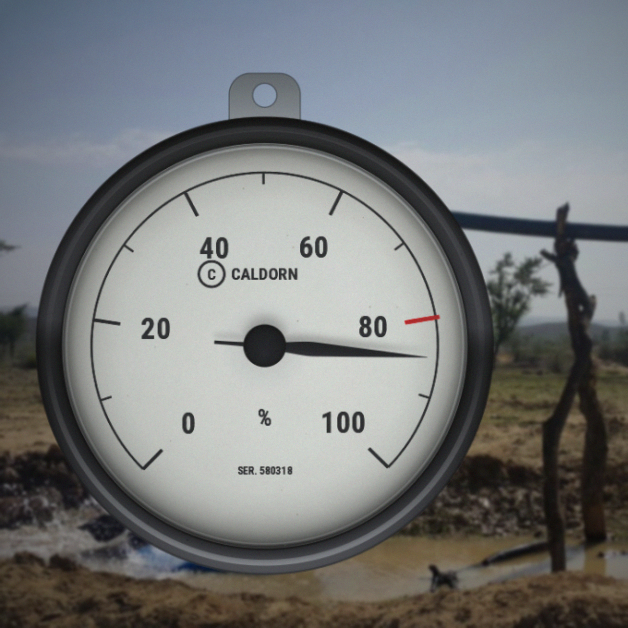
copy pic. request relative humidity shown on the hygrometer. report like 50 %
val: 85 %
